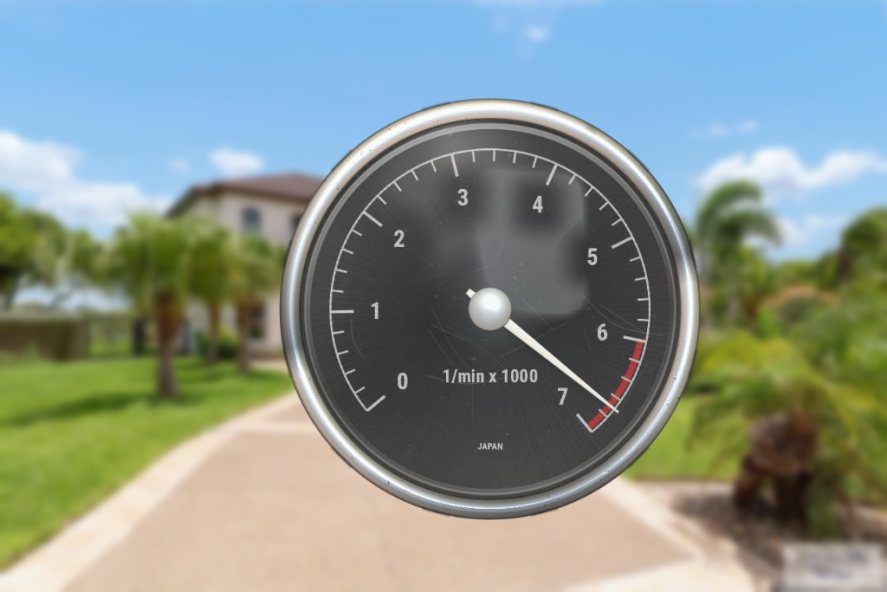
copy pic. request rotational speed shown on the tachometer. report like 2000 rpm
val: 6700 rpm
